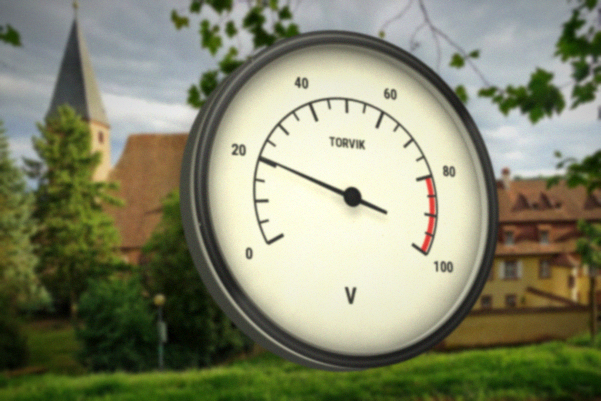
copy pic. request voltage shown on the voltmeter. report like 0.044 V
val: 20 V
